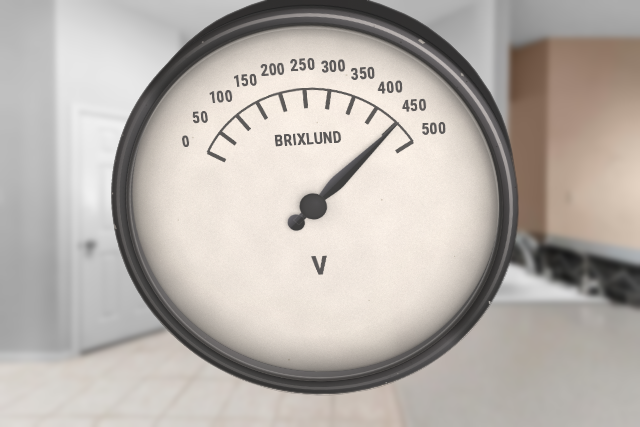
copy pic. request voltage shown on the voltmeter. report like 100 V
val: 450 V
